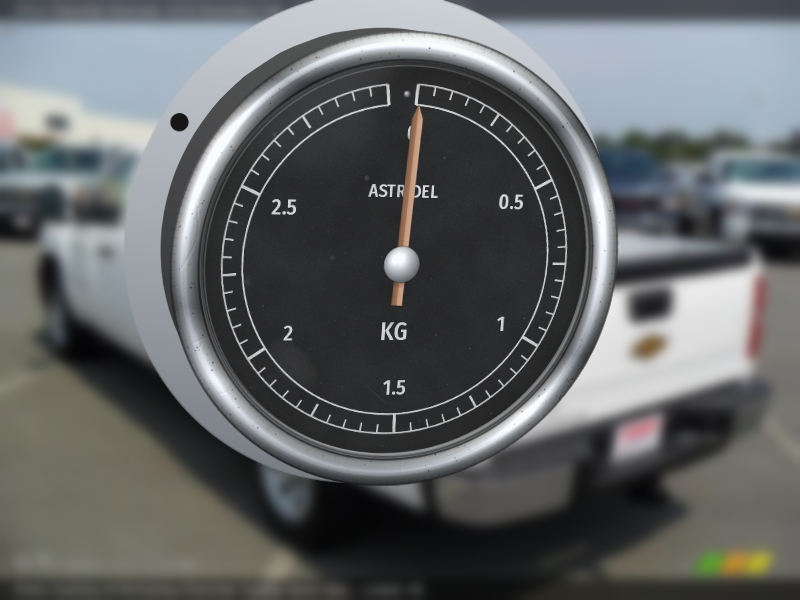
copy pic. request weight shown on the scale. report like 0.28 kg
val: 0 kg
